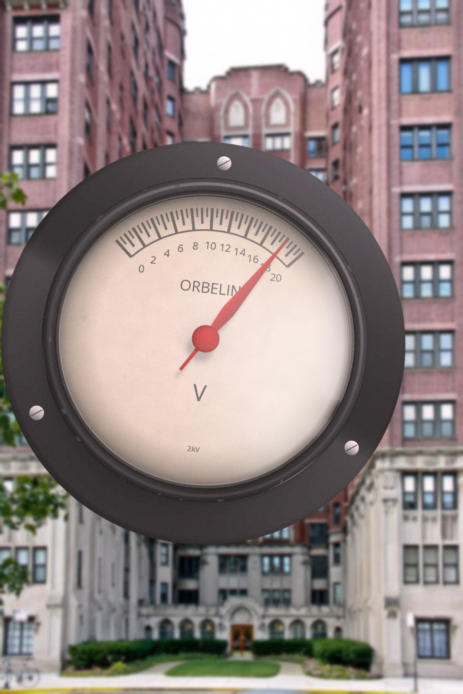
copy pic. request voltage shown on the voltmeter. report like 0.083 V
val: 18 V
